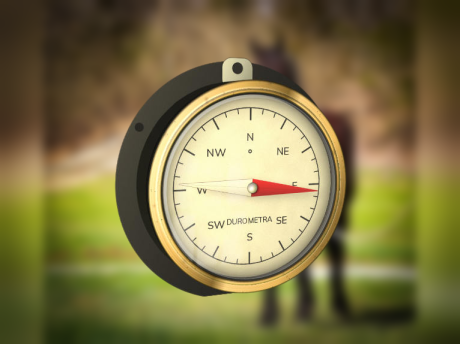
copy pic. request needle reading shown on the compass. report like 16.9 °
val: 95 °
